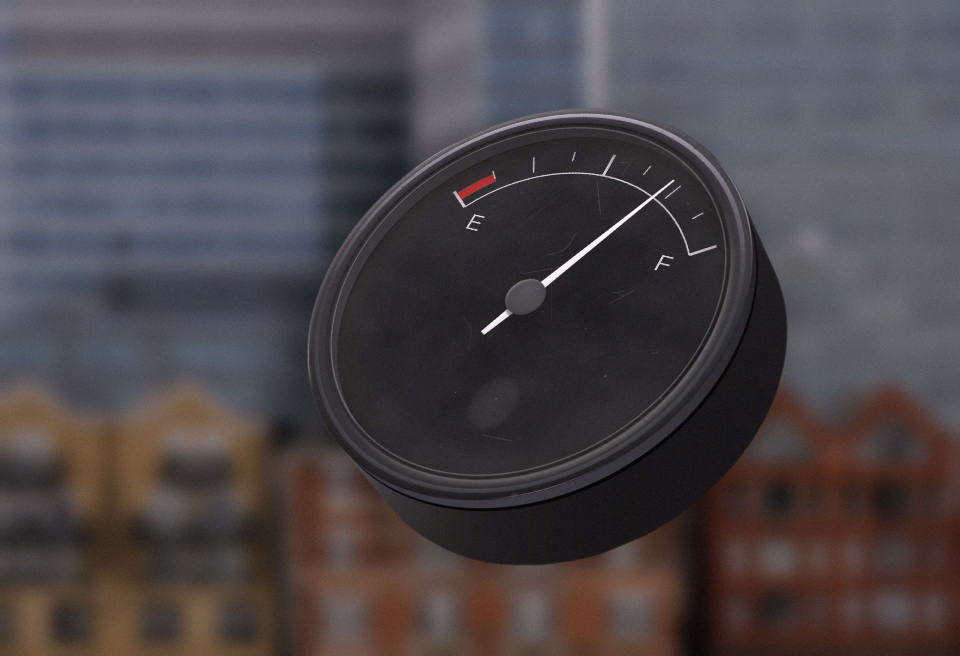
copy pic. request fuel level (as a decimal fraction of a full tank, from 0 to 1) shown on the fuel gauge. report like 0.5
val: 0.75
